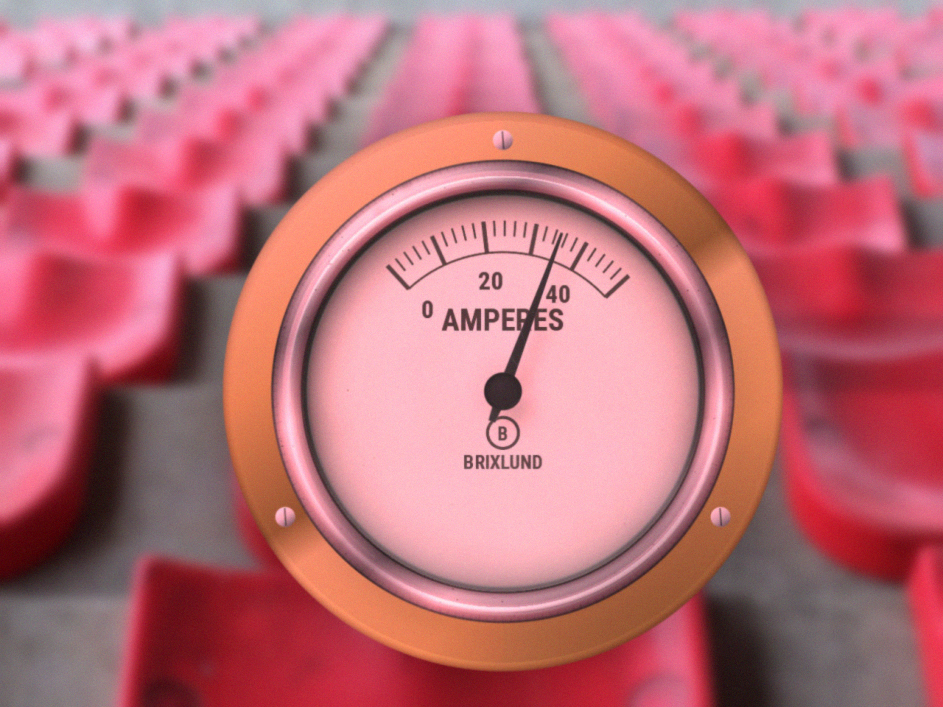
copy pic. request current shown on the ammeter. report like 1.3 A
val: 35 A
